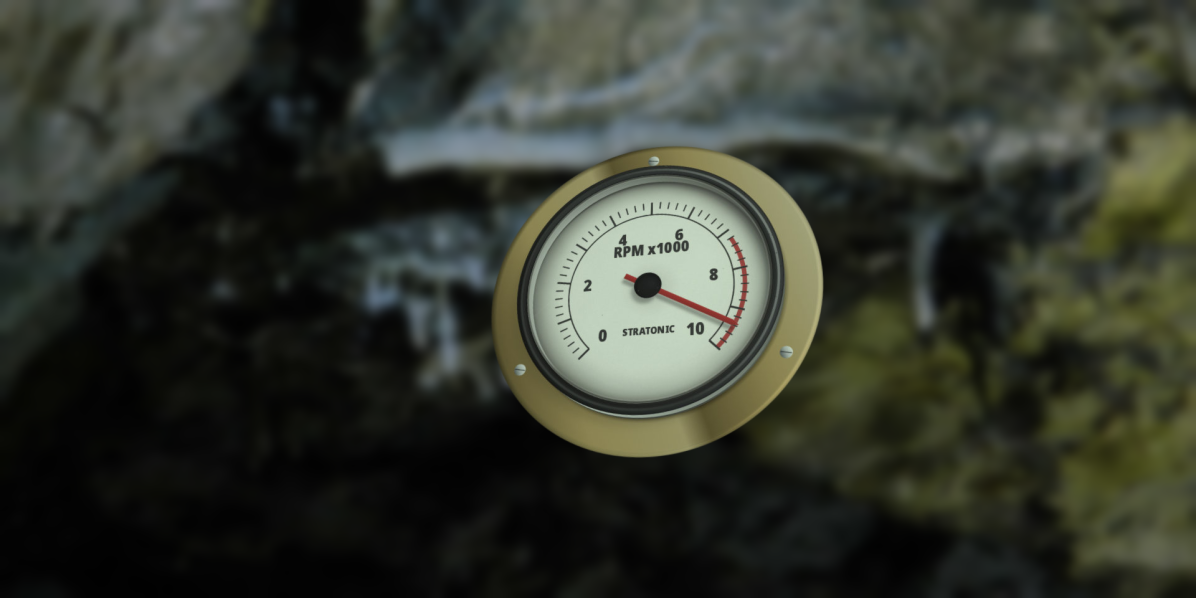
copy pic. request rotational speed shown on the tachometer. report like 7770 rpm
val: 9400 rpm
